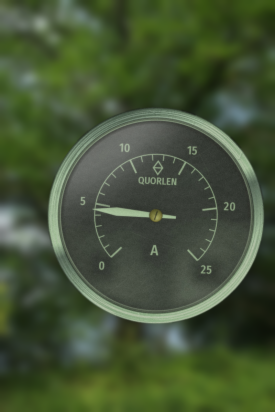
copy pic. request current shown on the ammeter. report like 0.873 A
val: 4.5 A
